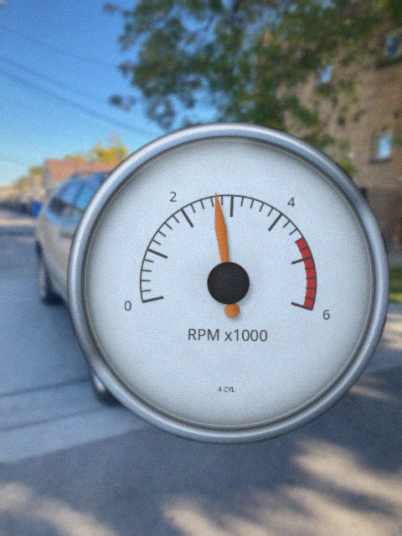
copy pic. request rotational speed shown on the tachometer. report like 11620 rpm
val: 2700 rpm
